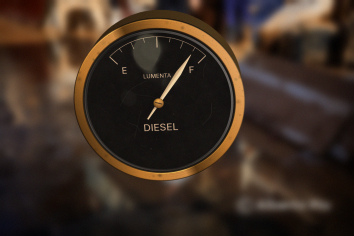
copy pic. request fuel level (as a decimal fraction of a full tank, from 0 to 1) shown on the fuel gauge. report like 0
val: 0.875
